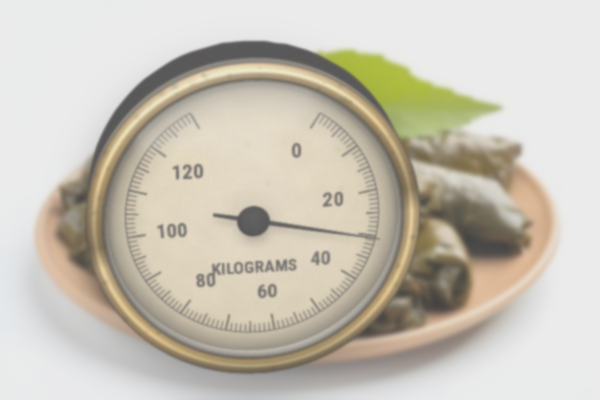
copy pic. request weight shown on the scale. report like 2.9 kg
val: 30 kg
